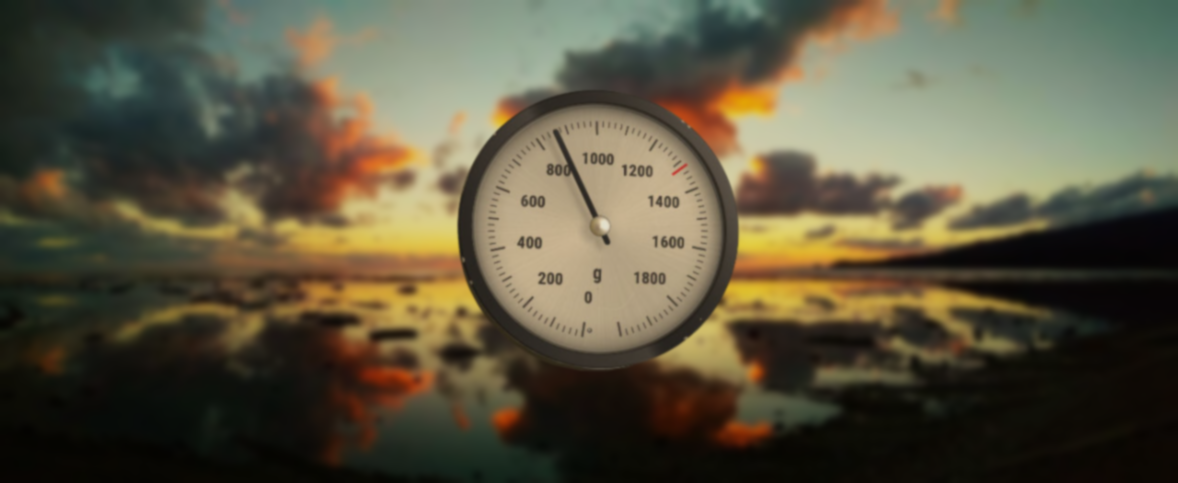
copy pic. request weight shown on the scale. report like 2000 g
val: 860 g
